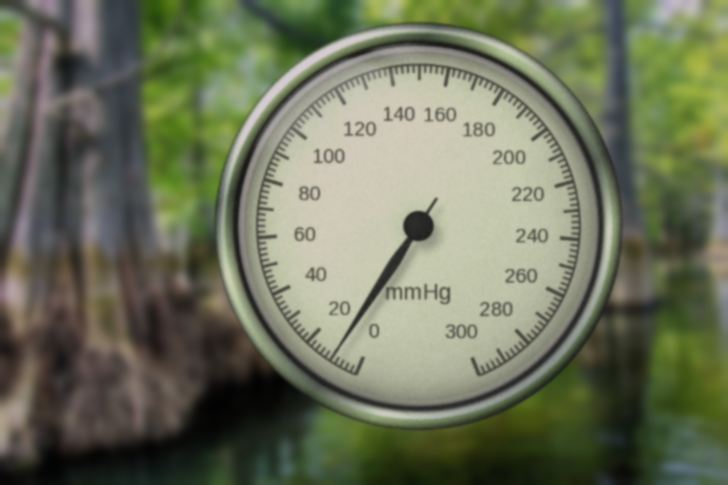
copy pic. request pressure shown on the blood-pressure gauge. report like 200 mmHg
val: 10 mmHg
